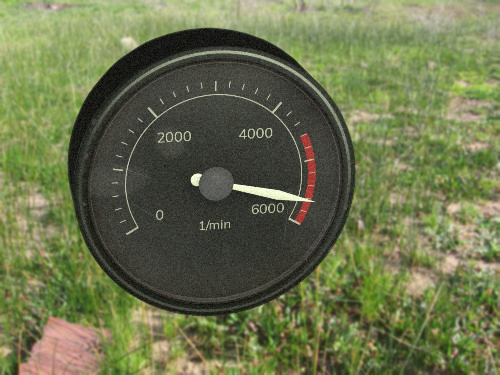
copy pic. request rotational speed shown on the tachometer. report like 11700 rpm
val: 5600 rpm
